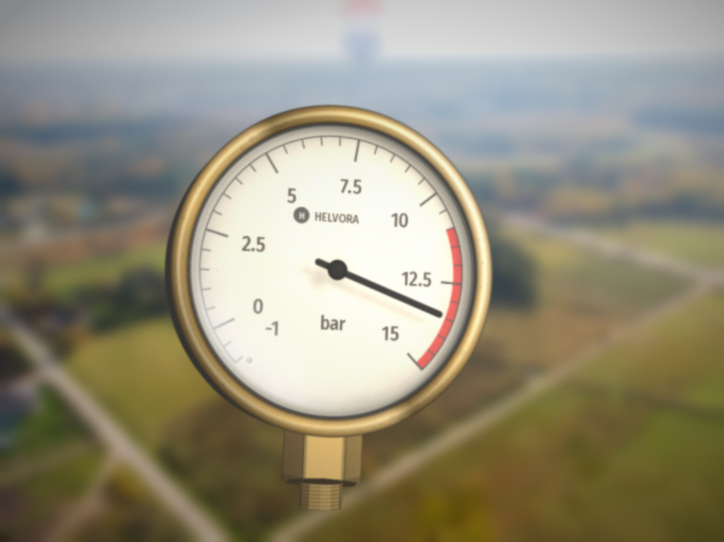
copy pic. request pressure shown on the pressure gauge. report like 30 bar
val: 13.5 bar
